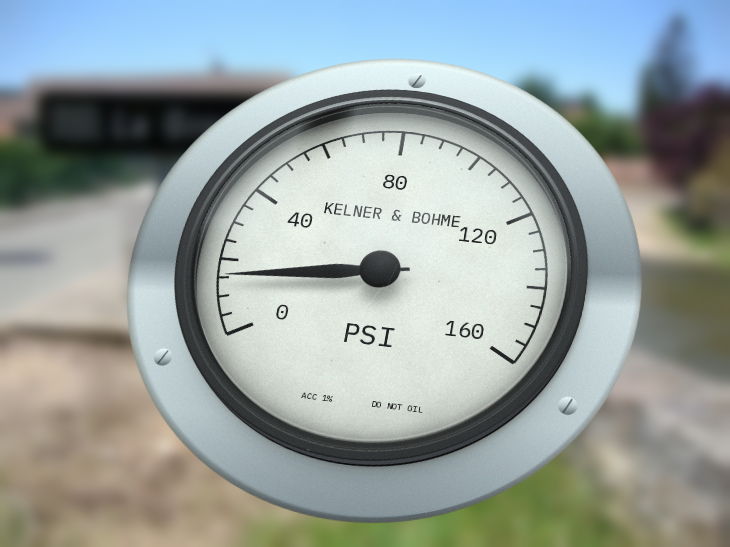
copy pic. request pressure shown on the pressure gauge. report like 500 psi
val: 15 psi
